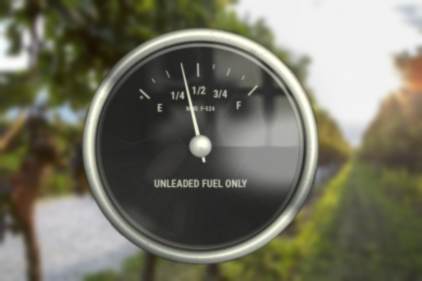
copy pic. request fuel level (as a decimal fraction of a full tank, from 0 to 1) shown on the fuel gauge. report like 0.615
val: 0.375
